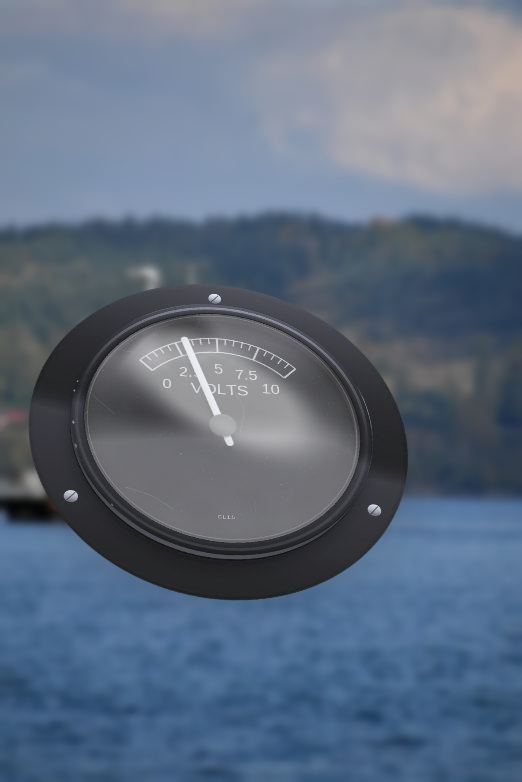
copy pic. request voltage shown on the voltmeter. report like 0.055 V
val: 3 V
